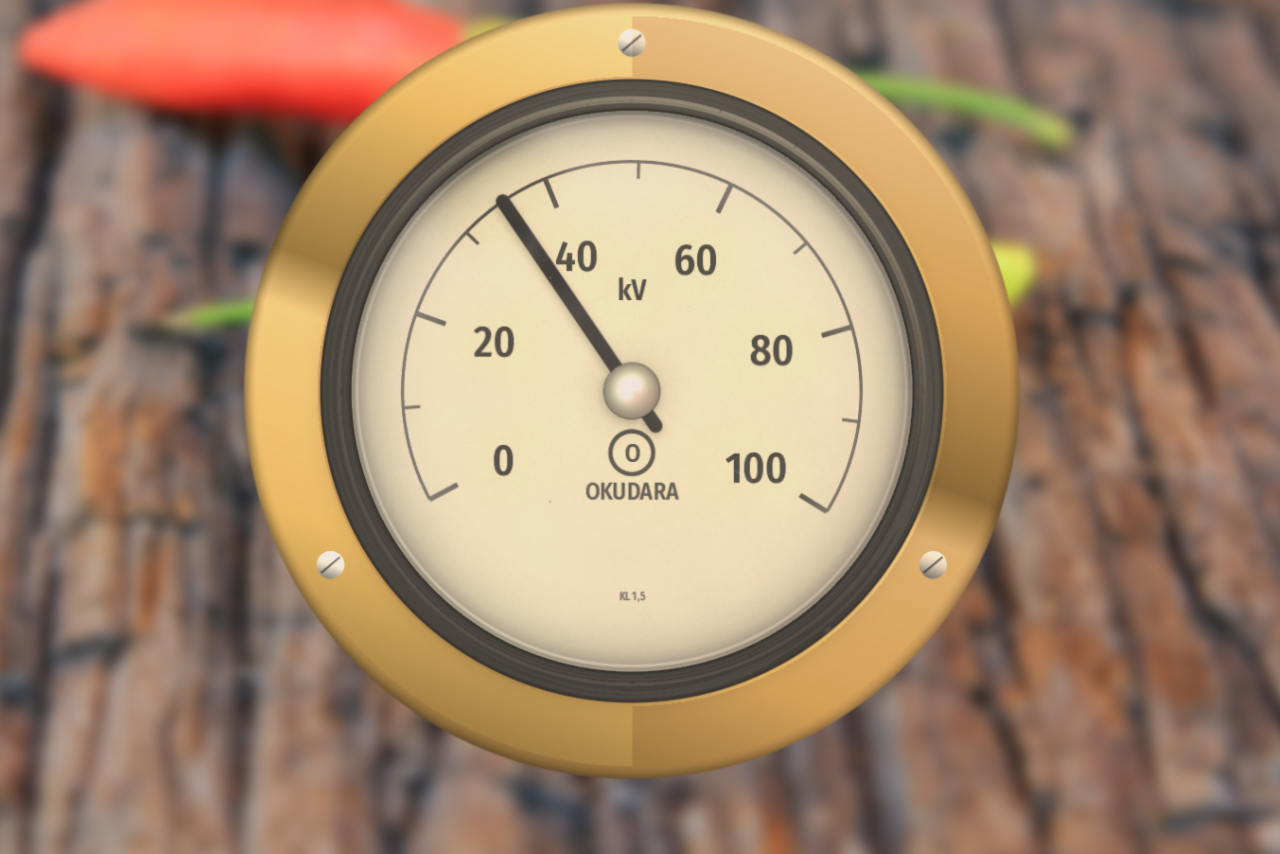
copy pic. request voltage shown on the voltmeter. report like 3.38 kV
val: 35 kV
